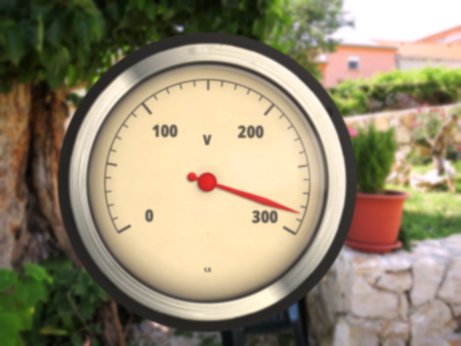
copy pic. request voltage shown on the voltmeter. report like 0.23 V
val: 285 V
